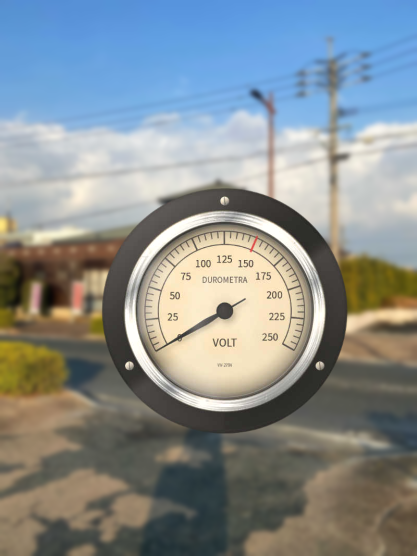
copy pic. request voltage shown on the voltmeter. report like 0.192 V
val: 0 V
